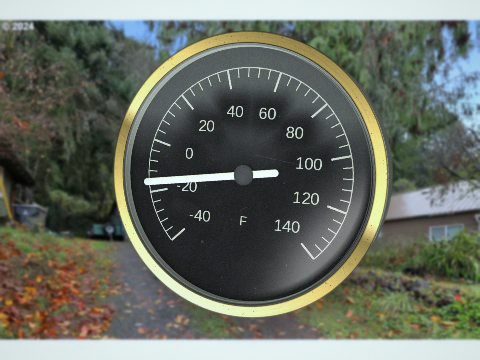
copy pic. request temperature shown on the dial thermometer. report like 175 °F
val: -16 °F
